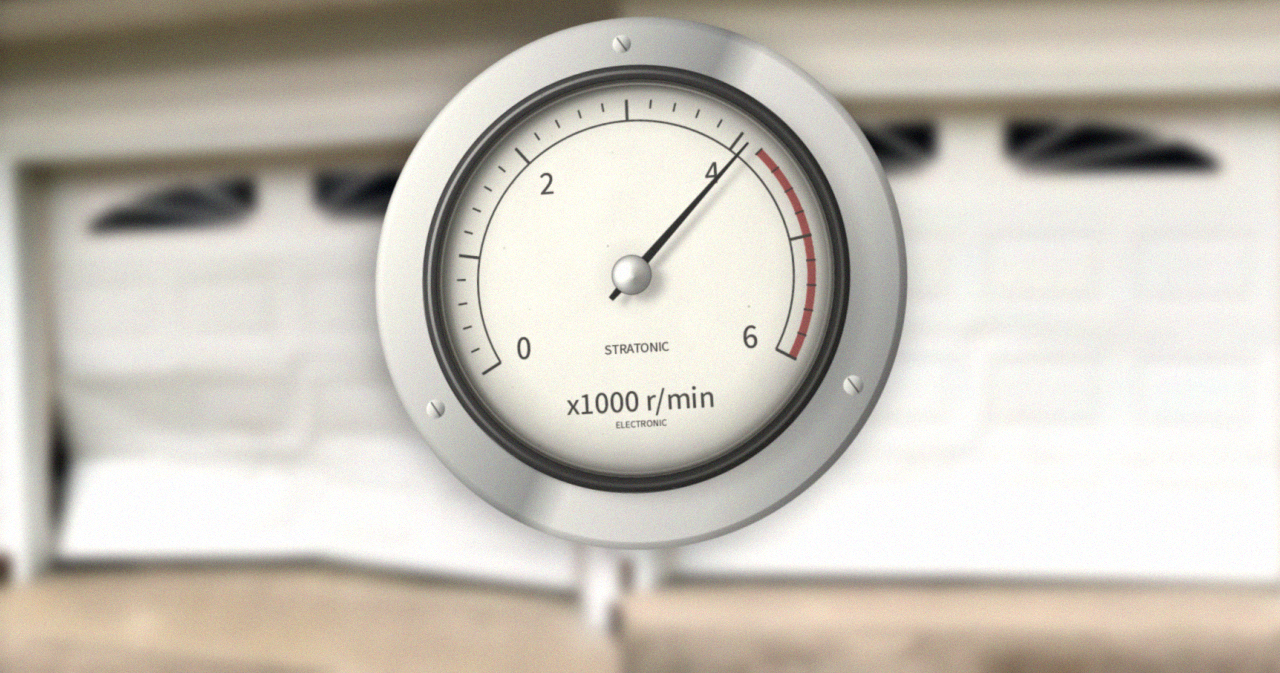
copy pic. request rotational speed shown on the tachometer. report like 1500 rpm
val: 4100 rpm
